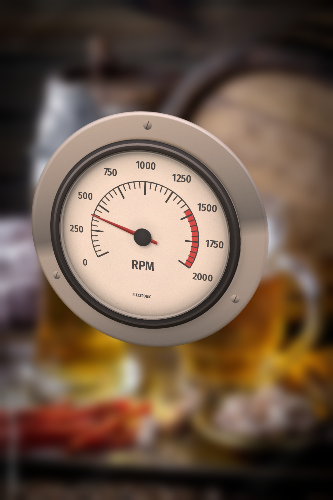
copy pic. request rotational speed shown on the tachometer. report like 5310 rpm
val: 400 rpm
